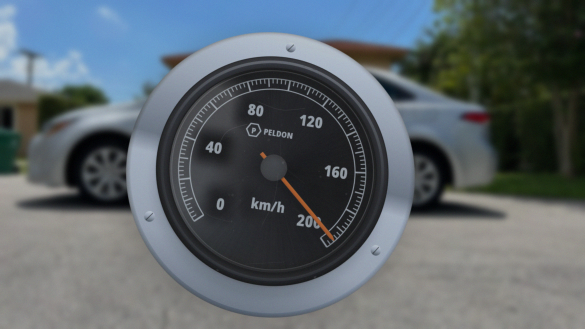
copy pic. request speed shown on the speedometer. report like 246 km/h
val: 196 km/h
